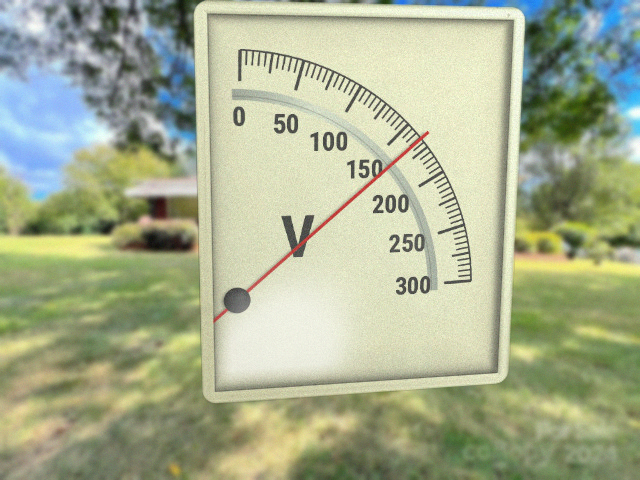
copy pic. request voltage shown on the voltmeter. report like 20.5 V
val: 165 V
